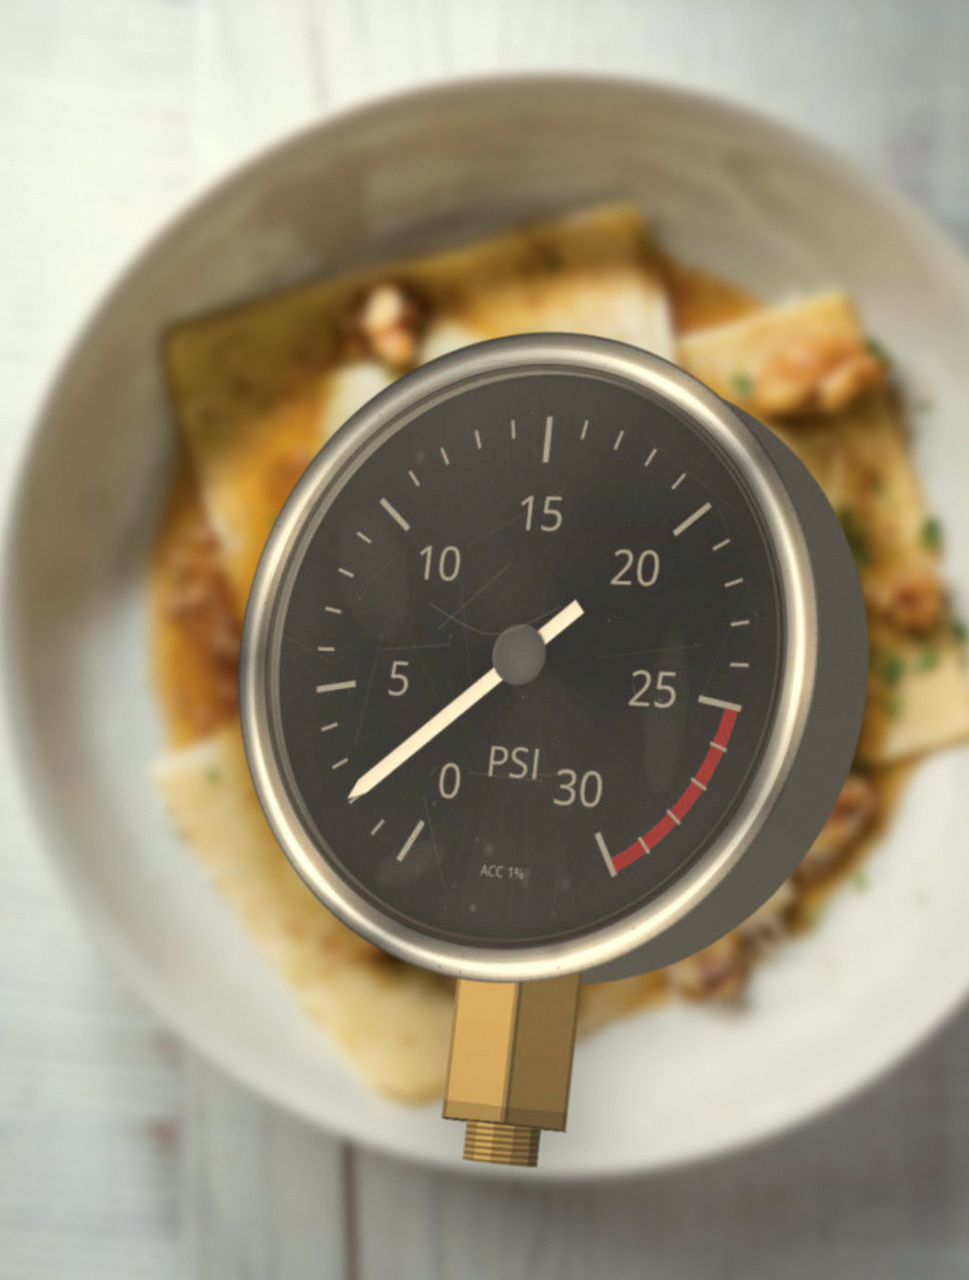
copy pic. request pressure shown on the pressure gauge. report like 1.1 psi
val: 2 psi
